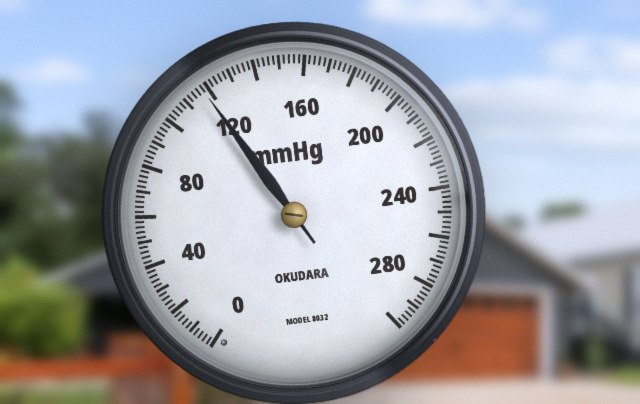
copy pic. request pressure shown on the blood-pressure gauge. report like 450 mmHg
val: 118 mmHg
